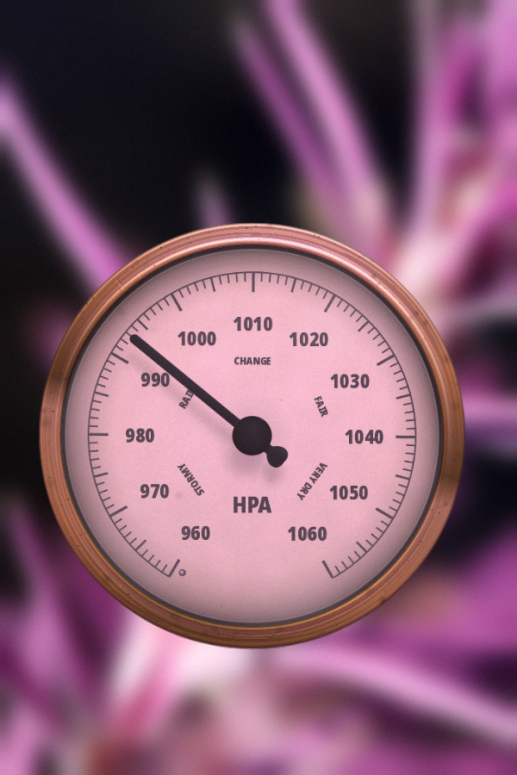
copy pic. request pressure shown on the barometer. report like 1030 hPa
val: 993 hPa
